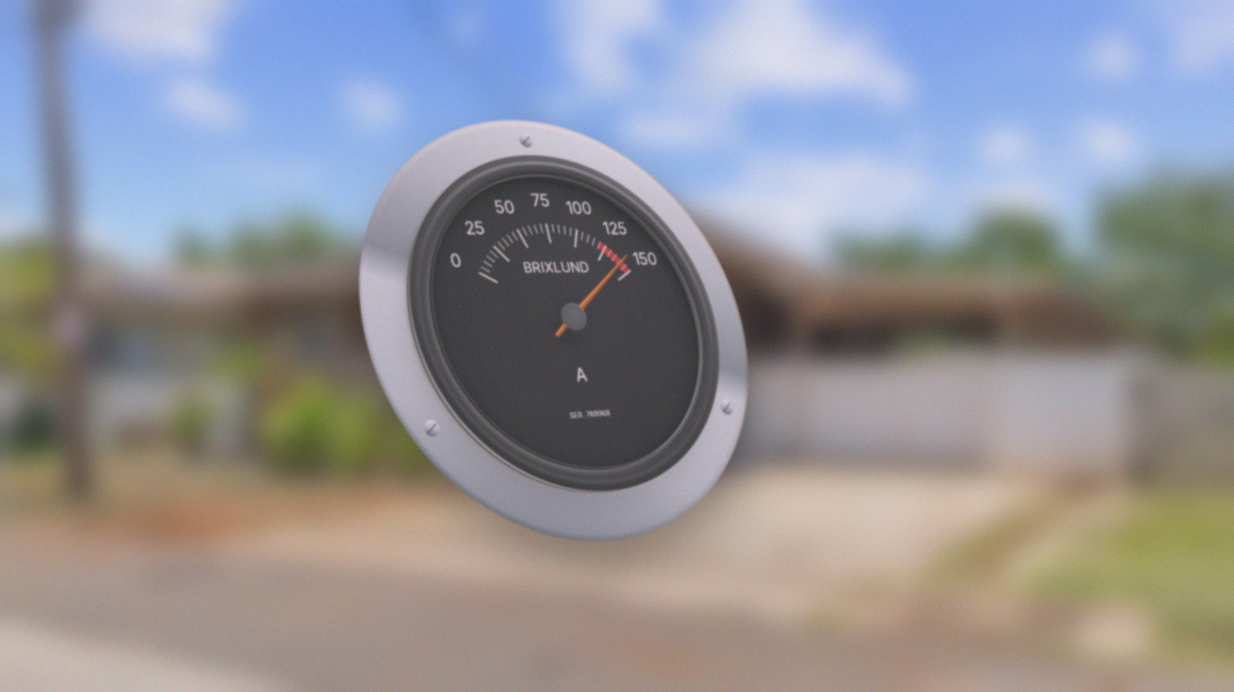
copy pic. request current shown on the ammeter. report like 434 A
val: 140 A
